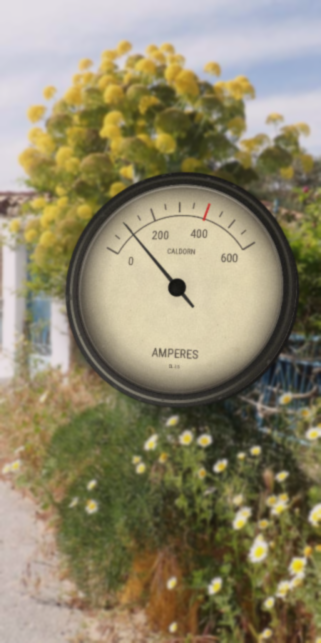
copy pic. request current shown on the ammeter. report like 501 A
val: 100 A
